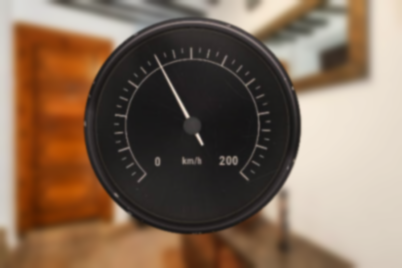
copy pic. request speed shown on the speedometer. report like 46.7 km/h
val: 80 km/h
